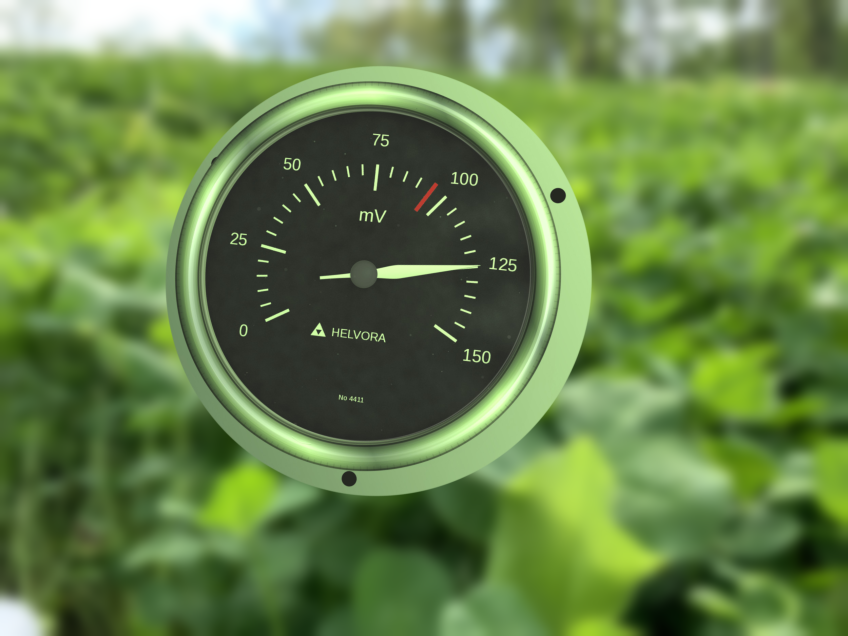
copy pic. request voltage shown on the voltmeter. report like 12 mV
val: 125 mV
